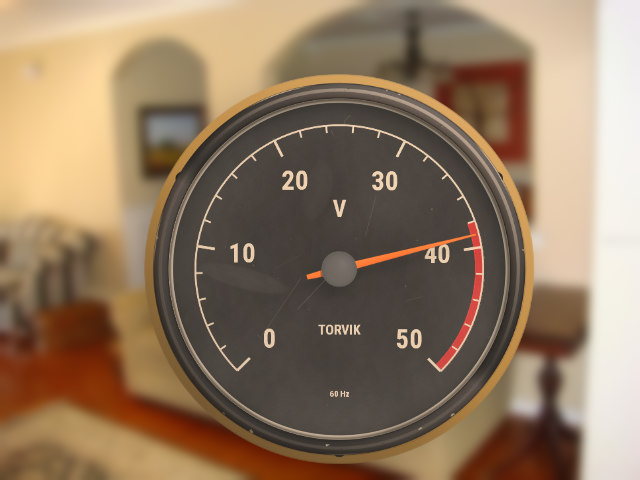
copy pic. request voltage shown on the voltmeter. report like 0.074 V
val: 39 V
